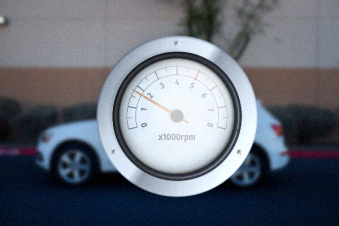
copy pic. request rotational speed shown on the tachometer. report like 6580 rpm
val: 1750 rpm
